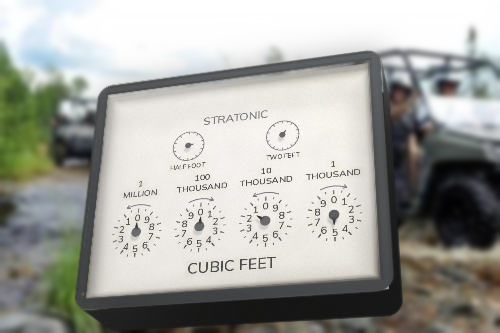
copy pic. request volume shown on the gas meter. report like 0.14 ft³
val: 1500 ft³
